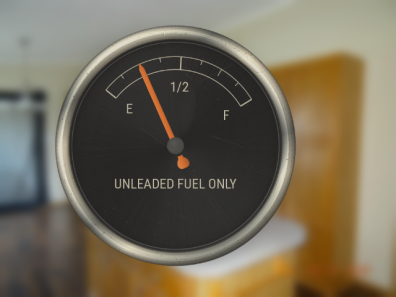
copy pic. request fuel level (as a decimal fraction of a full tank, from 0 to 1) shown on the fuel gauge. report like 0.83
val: 0.25
